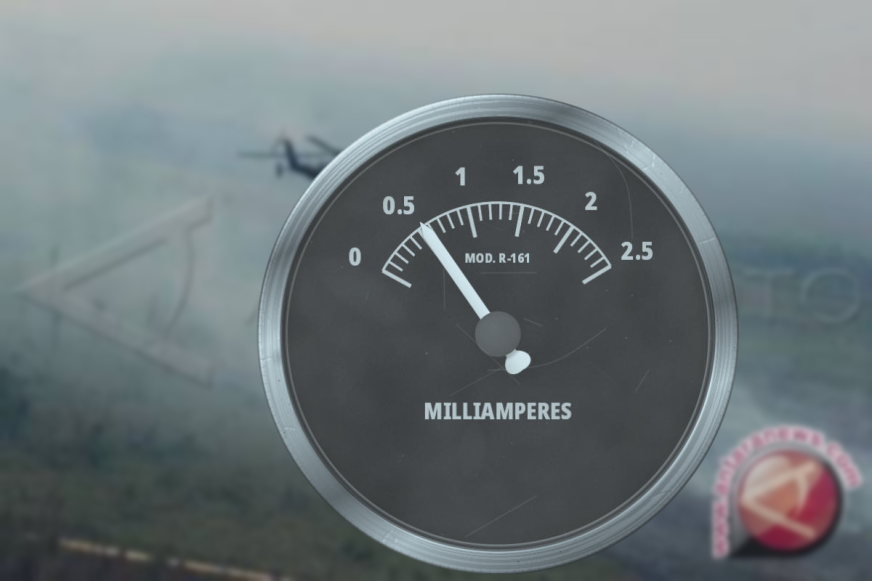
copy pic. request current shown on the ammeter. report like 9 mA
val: 0.55 mA
